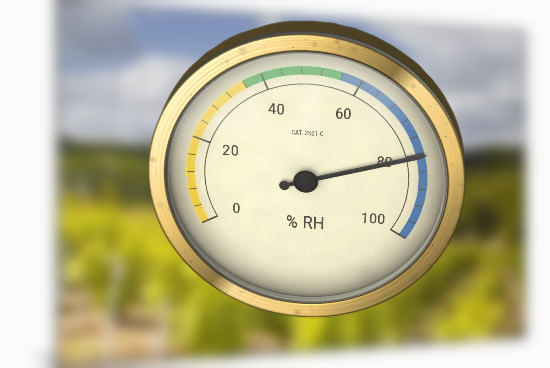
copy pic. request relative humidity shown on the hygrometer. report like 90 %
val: 80 %
